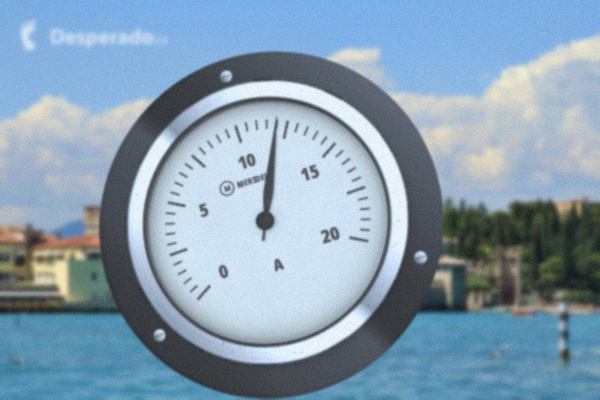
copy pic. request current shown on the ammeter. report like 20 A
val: 12 A
